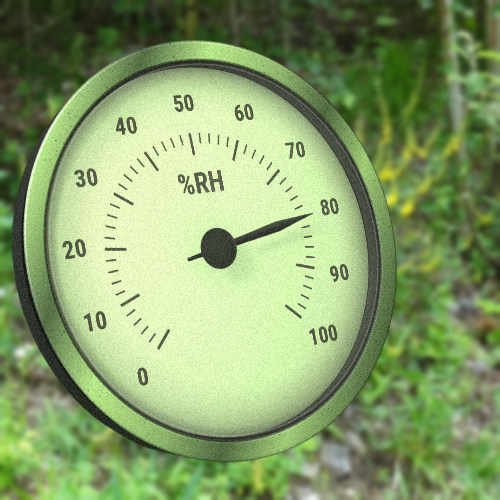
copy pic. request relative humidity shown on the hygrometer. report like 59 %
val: 80 %
